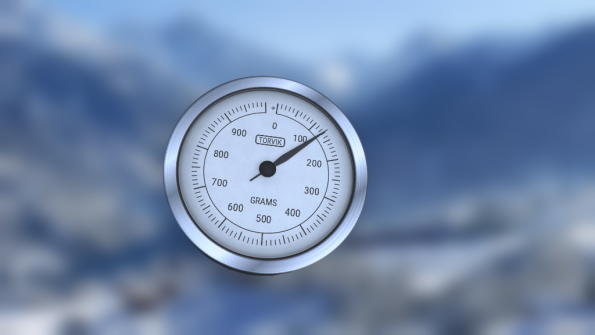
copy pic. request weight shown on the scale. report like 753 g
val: 130 g
